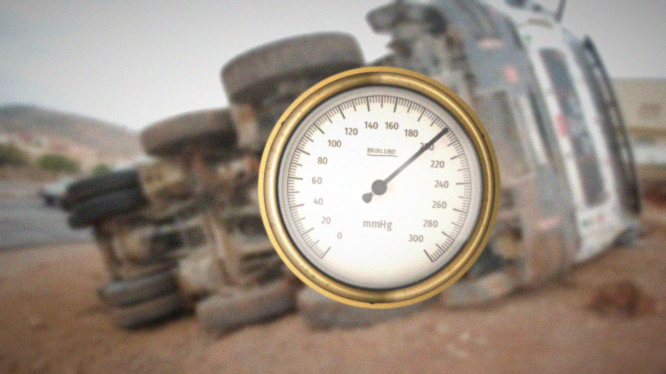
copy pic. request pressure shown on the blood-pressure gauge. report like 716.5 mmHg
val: 200 mmHg
